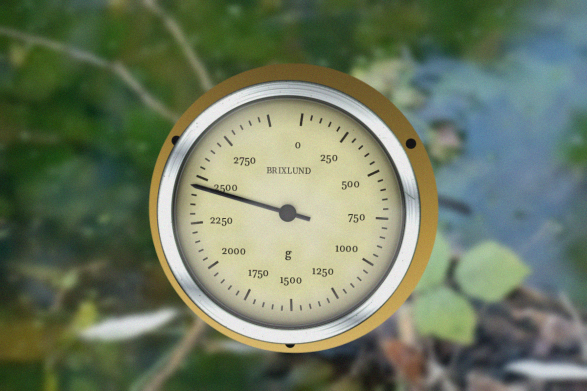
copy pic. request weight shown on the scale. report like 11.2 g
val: 2450 g
